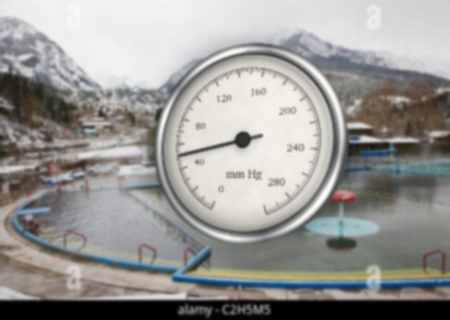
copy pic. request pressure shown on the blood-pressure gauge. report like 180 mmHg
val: 50 mmHg
